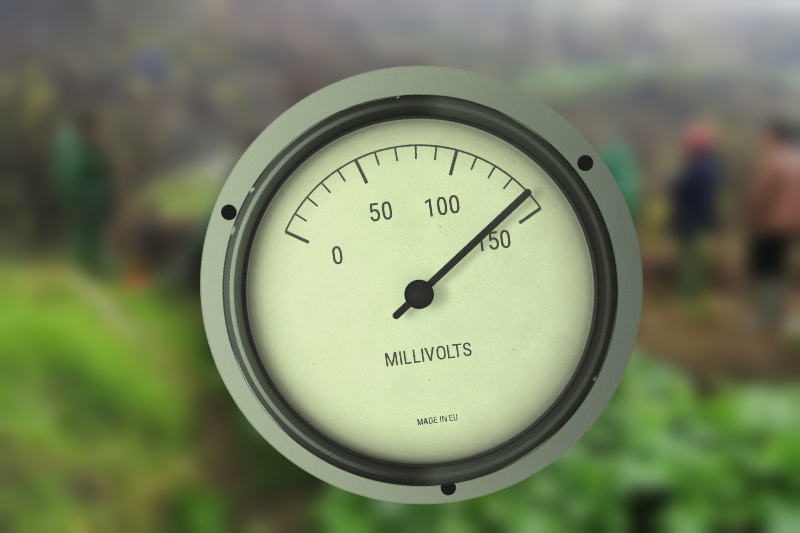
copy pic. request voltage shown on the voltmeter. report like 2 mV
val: 140 mV
